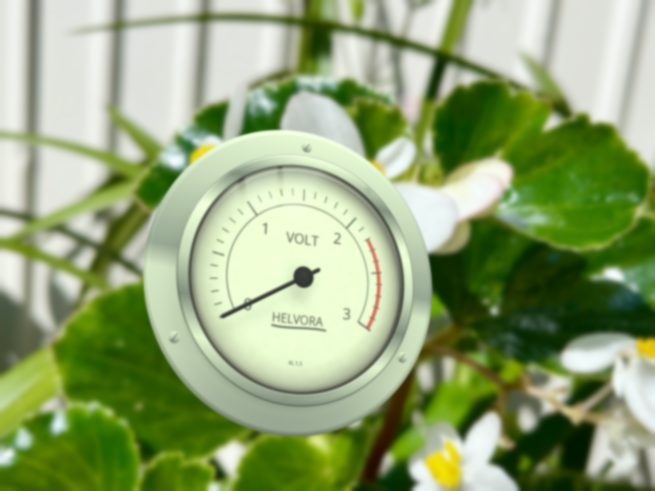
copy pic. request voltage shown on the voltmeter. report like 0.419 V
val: 0 V
